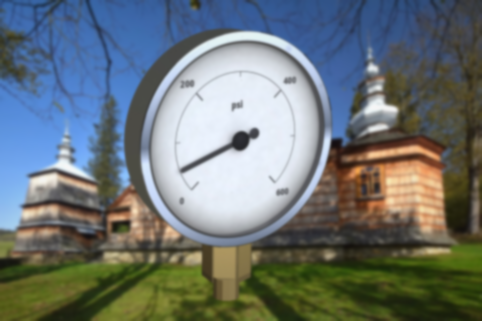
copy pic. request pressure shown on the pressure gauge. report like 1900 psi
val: 50 psi
